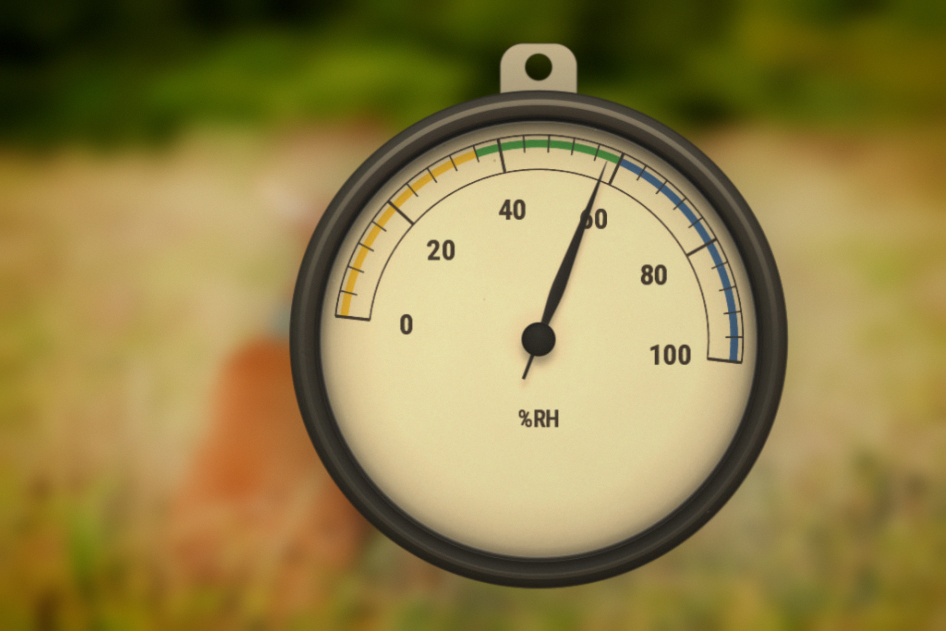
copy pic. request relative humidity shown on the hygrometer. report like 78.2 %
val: 58 %
